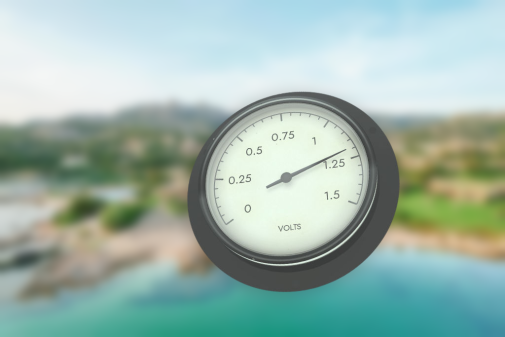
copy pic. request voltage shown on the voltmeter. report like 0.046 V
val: 1.2 V
